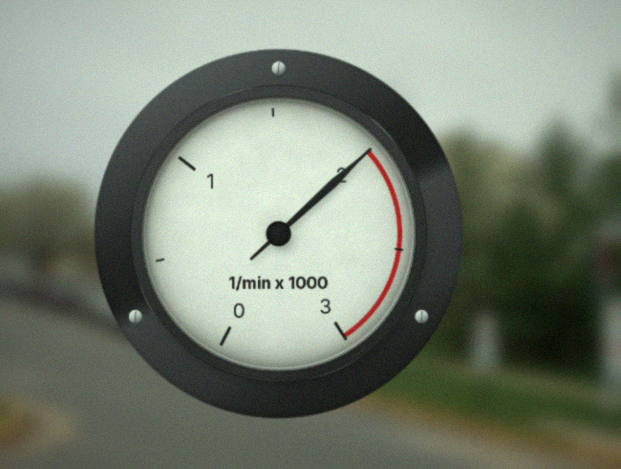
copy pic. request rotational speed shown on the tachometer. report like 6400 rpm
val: 2000 rpm
